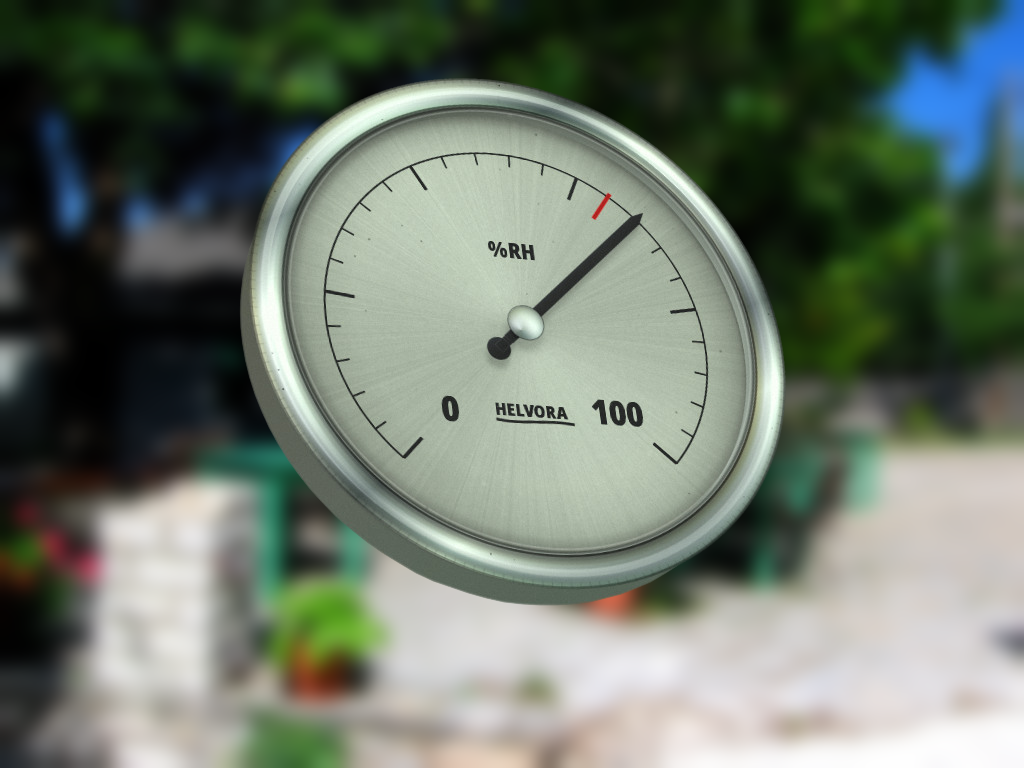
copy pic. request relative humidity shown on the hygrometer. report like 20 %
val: 68 %
